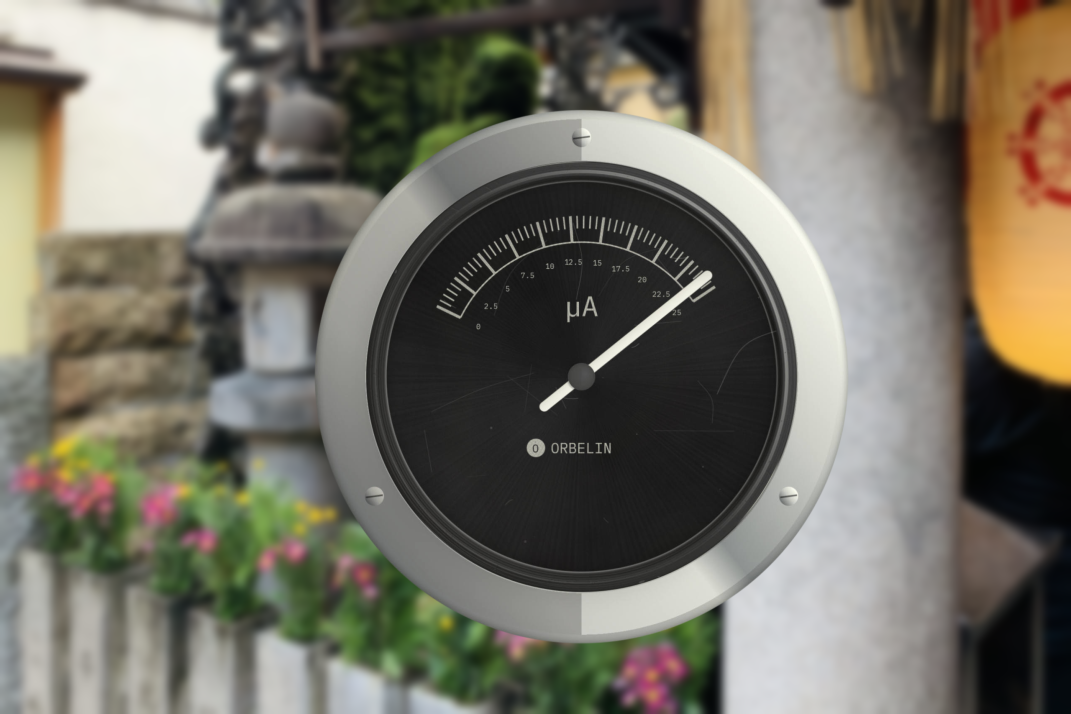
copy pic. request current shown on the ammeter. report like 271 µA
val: 24 µA
